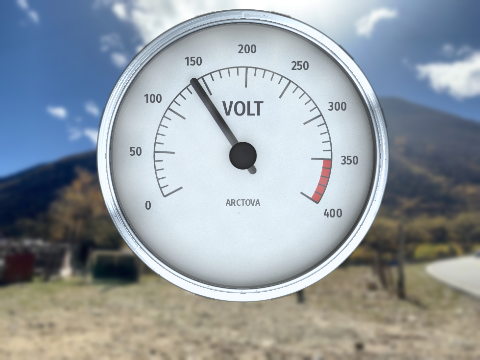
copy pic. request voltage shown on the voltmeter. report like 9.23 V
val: 140 V
